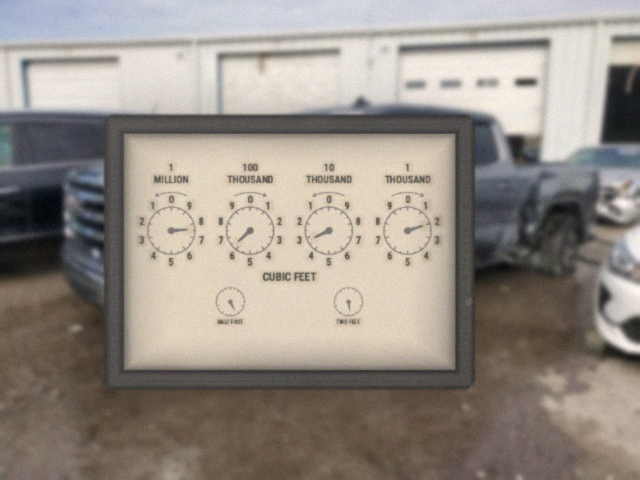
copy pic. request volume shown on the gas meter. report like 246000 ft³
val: 763200 ft³
